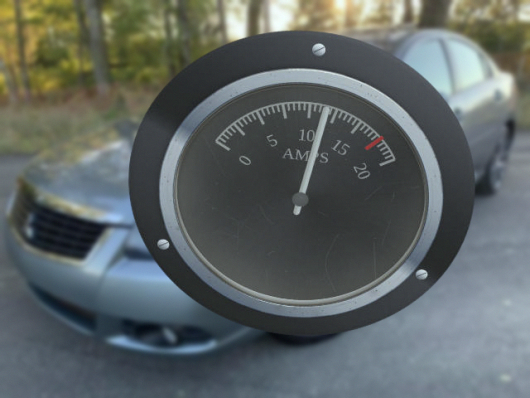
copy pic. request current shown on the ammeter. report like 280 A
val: 11.5 A
